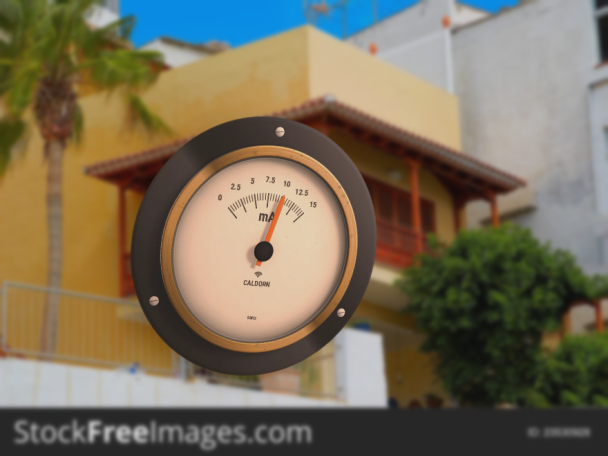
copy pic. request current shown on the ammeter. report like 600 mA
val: 10 mA
